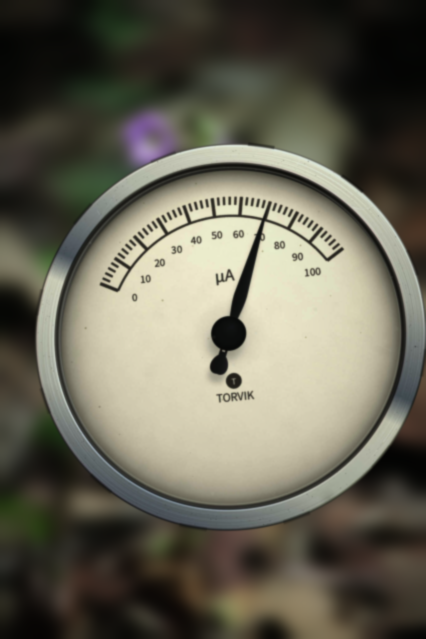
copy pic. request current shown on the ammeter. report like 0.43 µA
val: 70 µA
